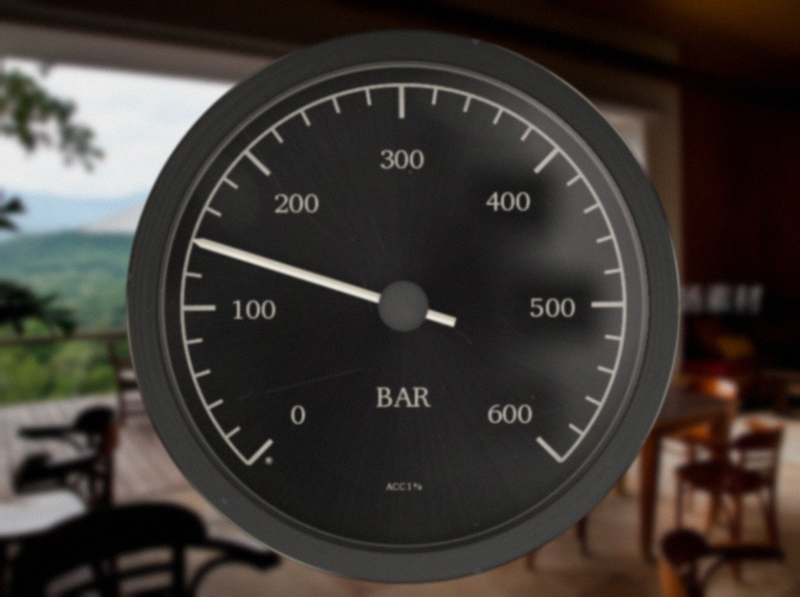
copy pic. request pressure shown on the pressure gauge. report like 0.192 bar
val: 140 bar
